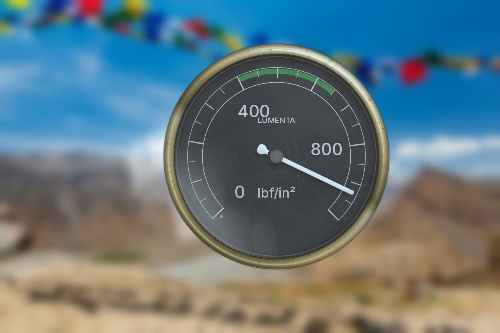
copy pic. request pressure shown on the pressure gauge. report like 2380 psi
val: 925 psi
